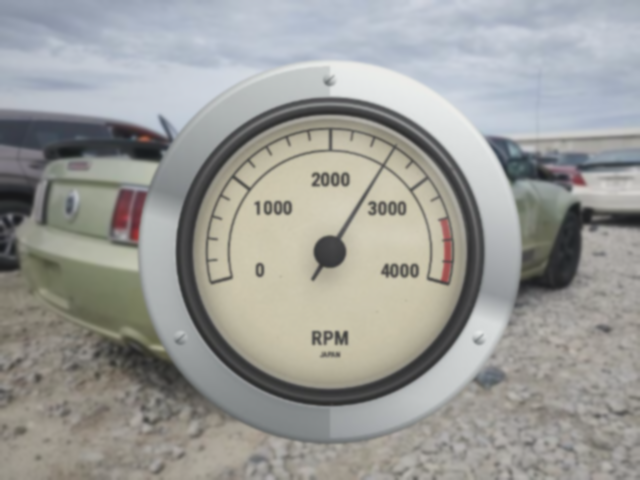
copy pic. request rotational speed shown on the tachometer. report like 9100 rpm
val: 2600 rpm
